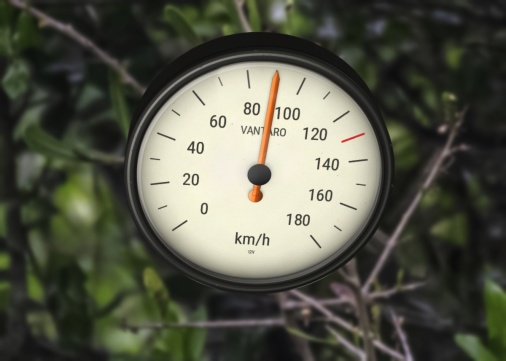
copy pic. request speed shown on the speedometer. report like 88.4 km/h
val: 90 km/h
